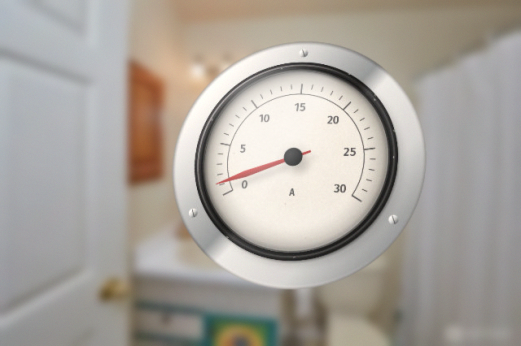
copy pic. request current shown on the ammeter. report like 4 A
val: 1 A
